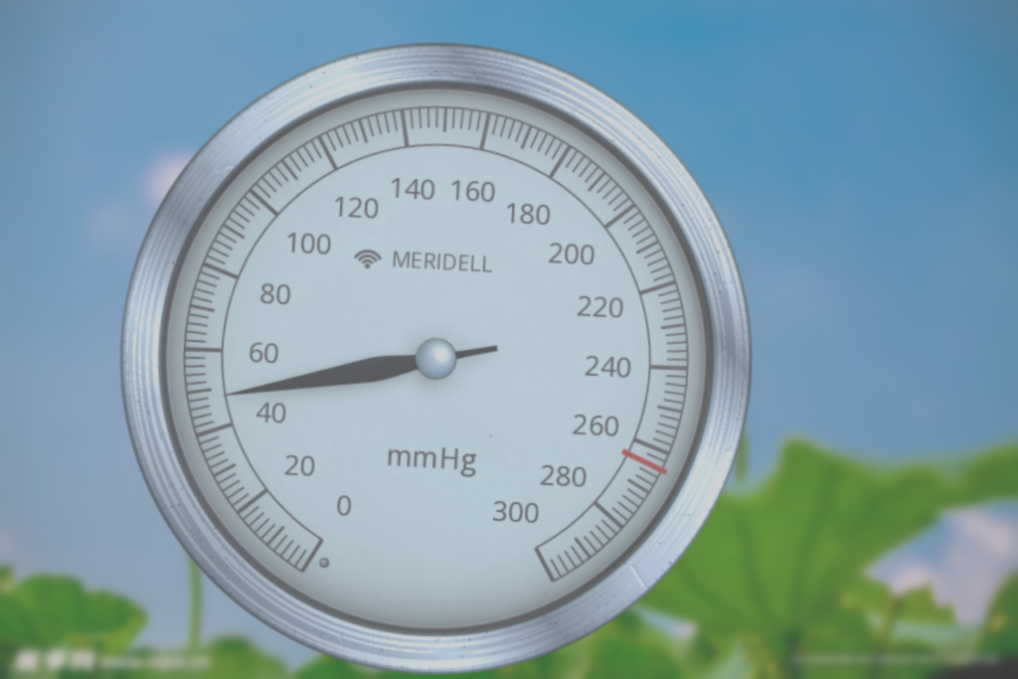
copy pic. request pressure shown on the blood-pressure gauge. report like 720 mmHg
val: 48 mmHg
